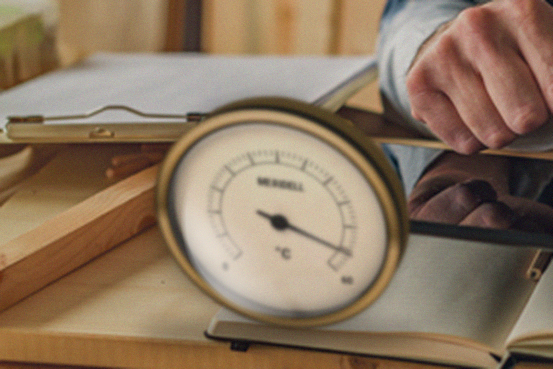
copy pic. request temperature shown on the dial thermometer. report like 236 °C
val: 55 °C
